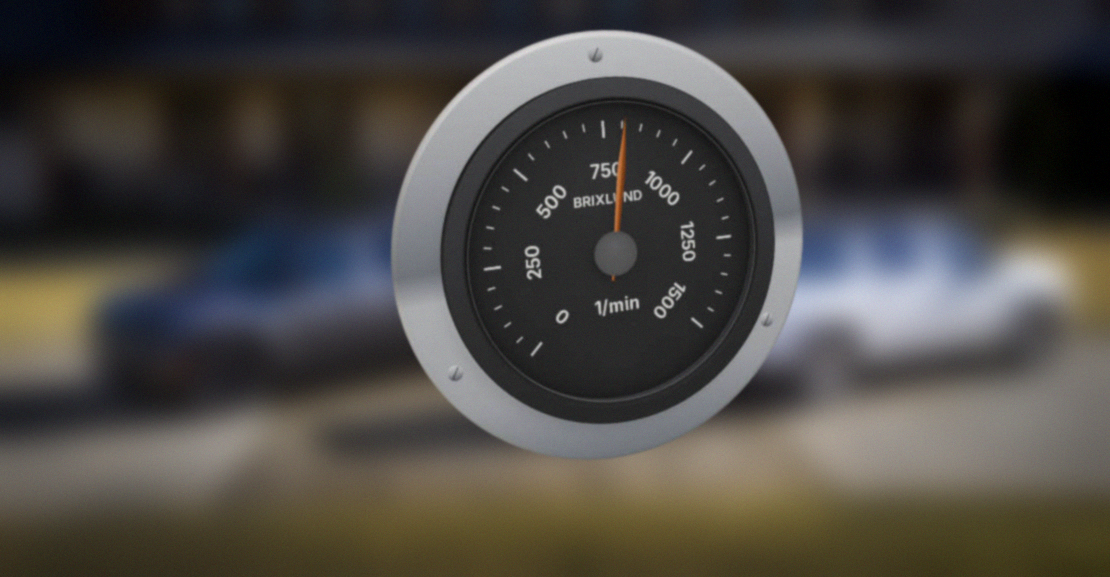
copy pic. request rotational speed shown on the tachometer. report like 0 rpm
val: 800 rpm
